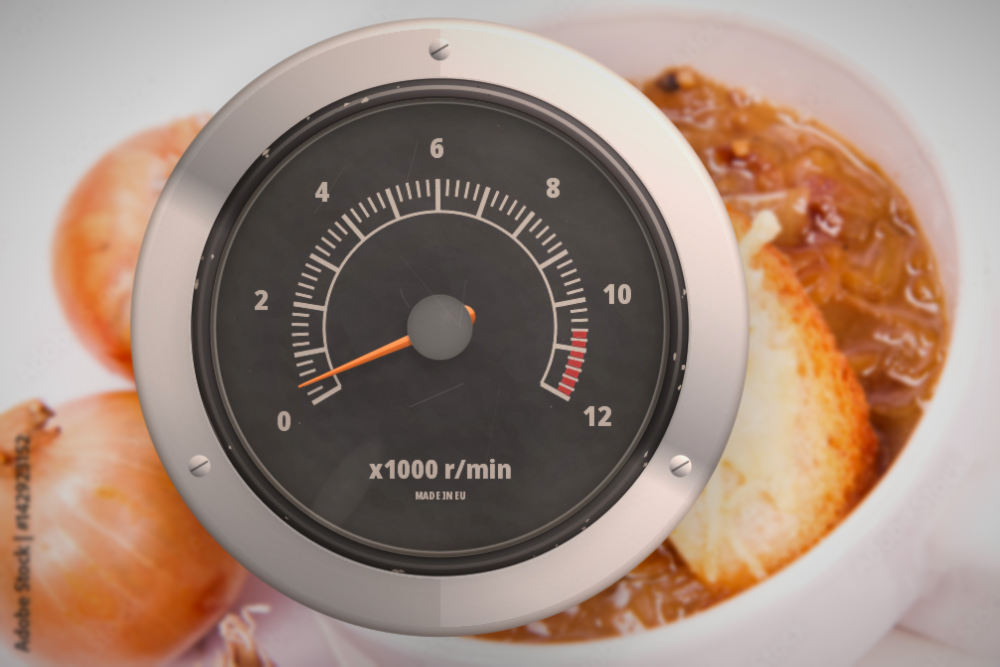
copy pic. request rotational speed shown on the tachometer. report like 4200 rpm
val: 400 rpm
